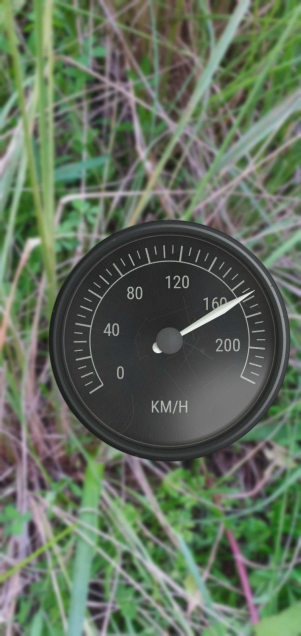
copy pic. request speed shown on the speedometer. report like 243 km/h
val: 167.5 km/h
